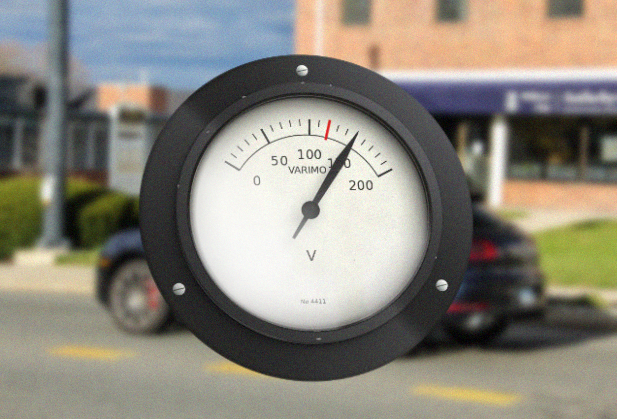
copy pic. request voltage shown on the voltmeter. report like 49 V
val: 150 V
